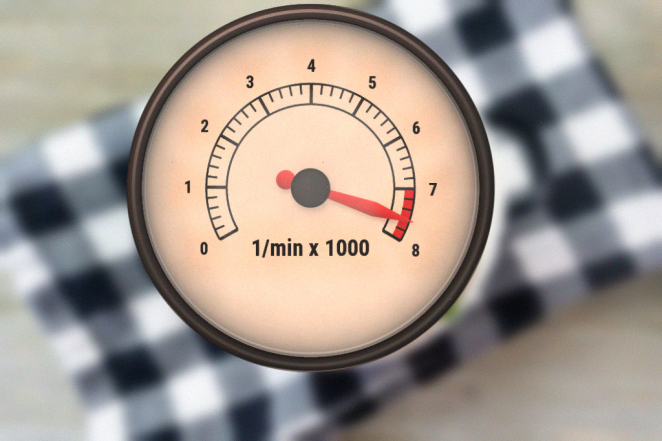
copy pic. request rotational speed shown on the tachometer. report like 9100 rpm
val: 7600 rpm
